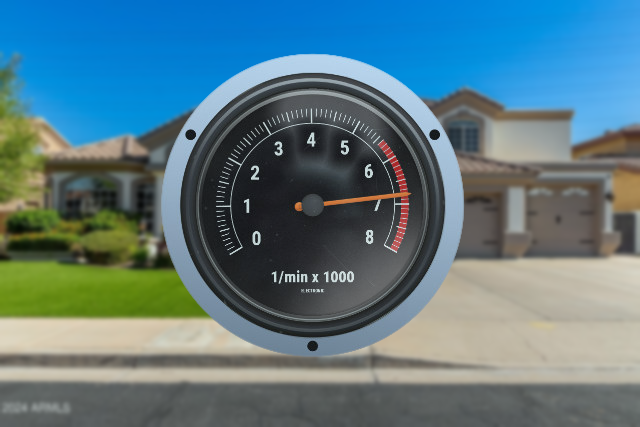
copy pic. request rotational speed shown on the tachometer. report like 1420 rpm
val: 6800 rpm
